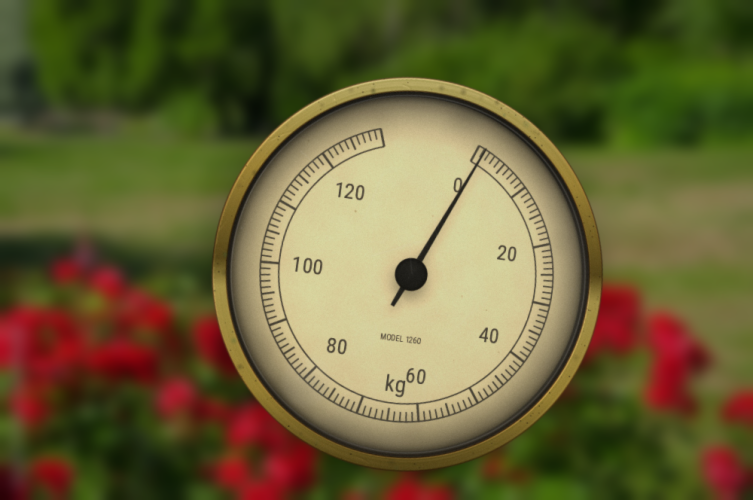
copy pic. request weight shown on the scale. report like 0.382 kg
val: 1 kg
